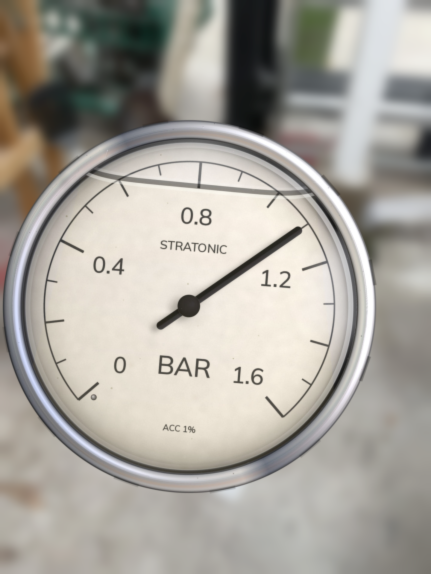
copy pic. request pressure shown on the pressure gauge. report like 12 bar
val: 1.1 bar
